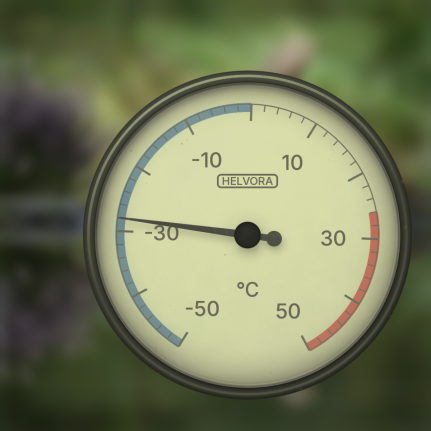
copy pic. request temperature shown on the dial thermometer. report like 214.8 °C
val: -28 °C
